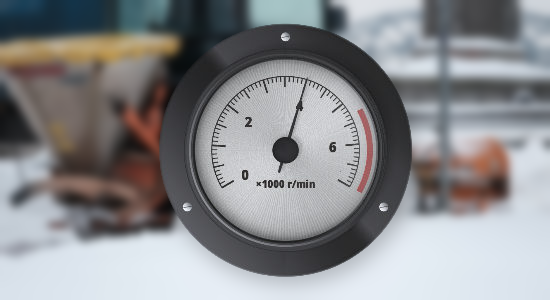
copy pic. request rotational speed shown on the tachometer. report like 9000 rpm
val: 4000 rpm
